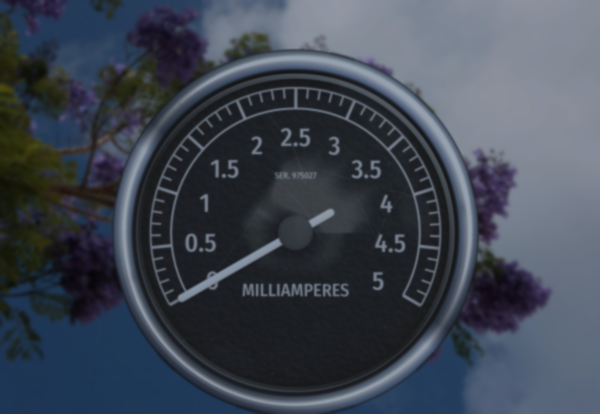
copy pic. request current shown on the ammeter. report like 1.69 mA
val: 0 mA
